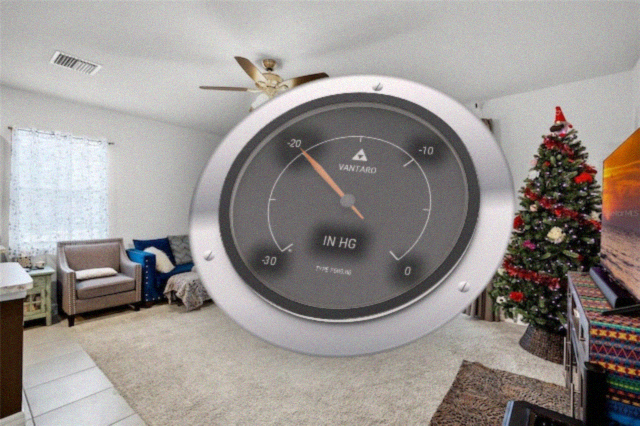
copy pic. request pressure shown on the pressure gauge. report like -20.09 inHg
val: -20 inHg
